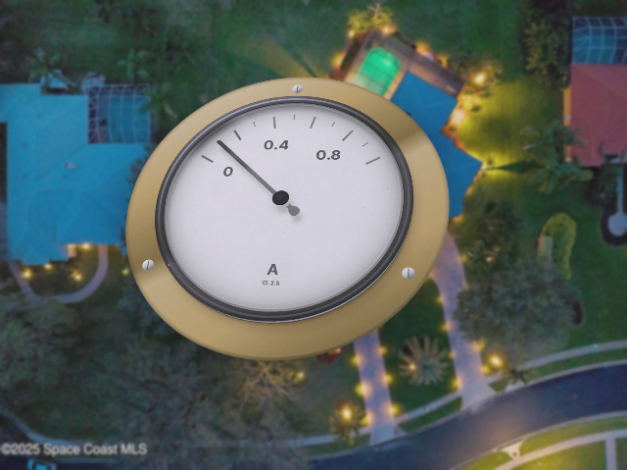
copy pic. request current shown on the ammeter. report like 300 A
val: 0.1 A
